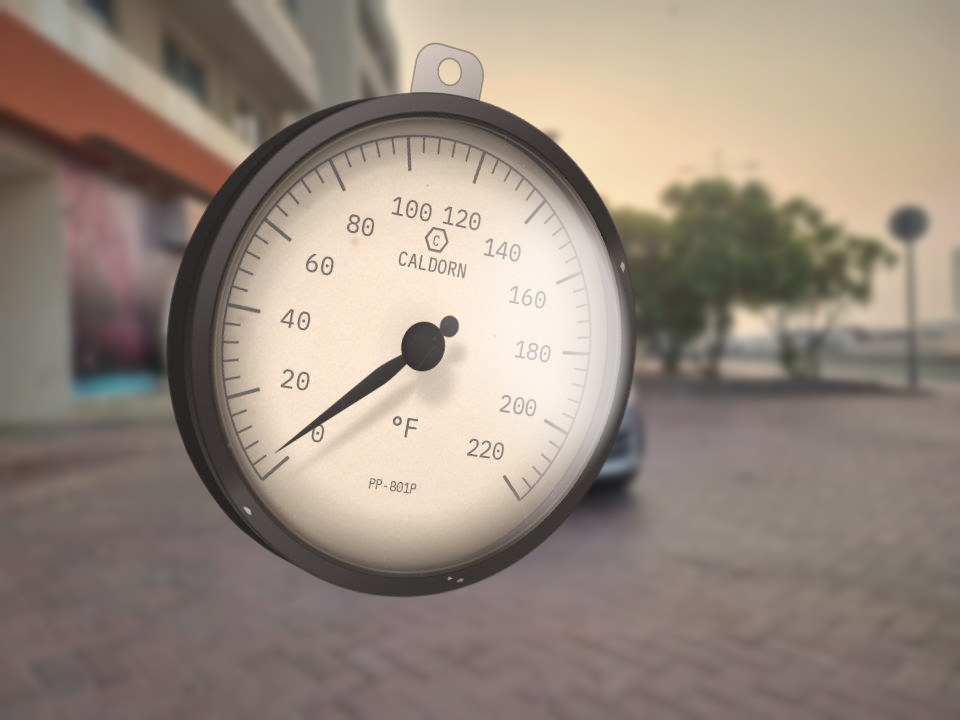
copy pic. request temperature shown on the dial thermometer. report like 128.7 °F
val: 4 °F
